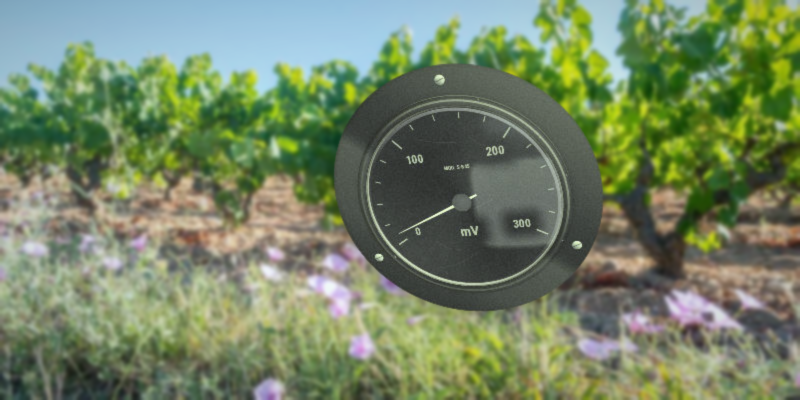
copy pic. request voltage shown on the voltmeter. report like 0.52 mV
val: 10 mV
